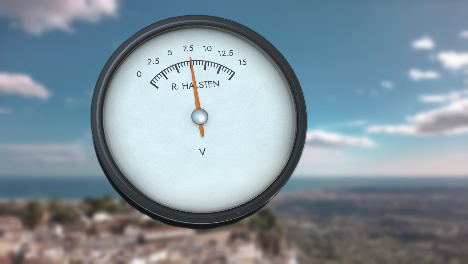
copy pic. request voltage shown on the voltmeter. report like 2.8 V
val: 7.5 V
